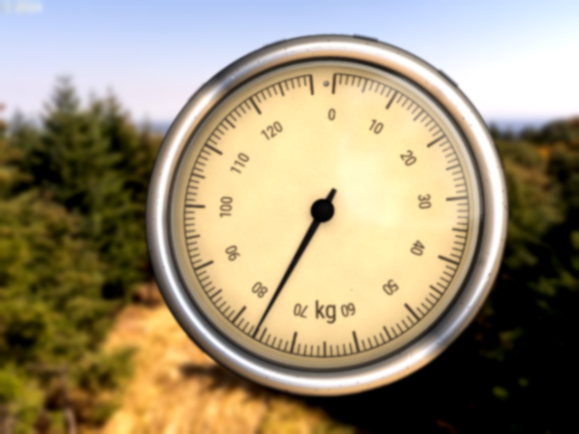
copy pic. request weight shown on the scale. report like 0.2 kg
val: 76 kg
